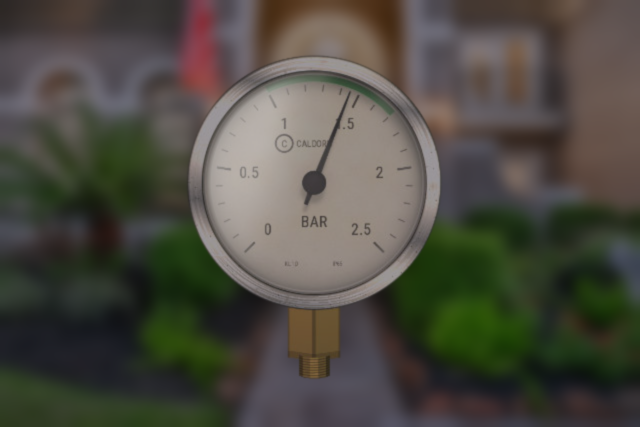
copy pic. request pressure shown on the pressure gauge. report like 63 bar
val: 1.45 bar
